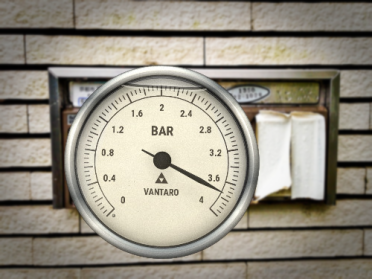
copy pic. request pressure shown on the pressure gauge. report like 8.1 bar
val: 3.75 bar
